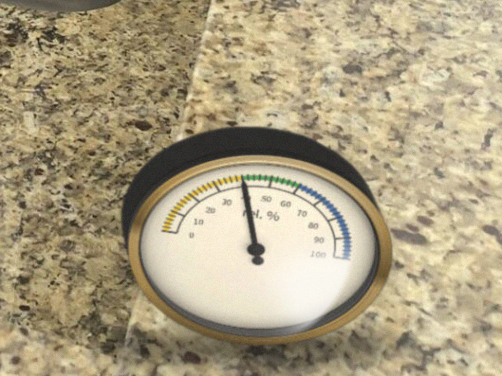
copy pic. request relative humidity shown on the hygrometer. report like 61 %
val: 40 %
